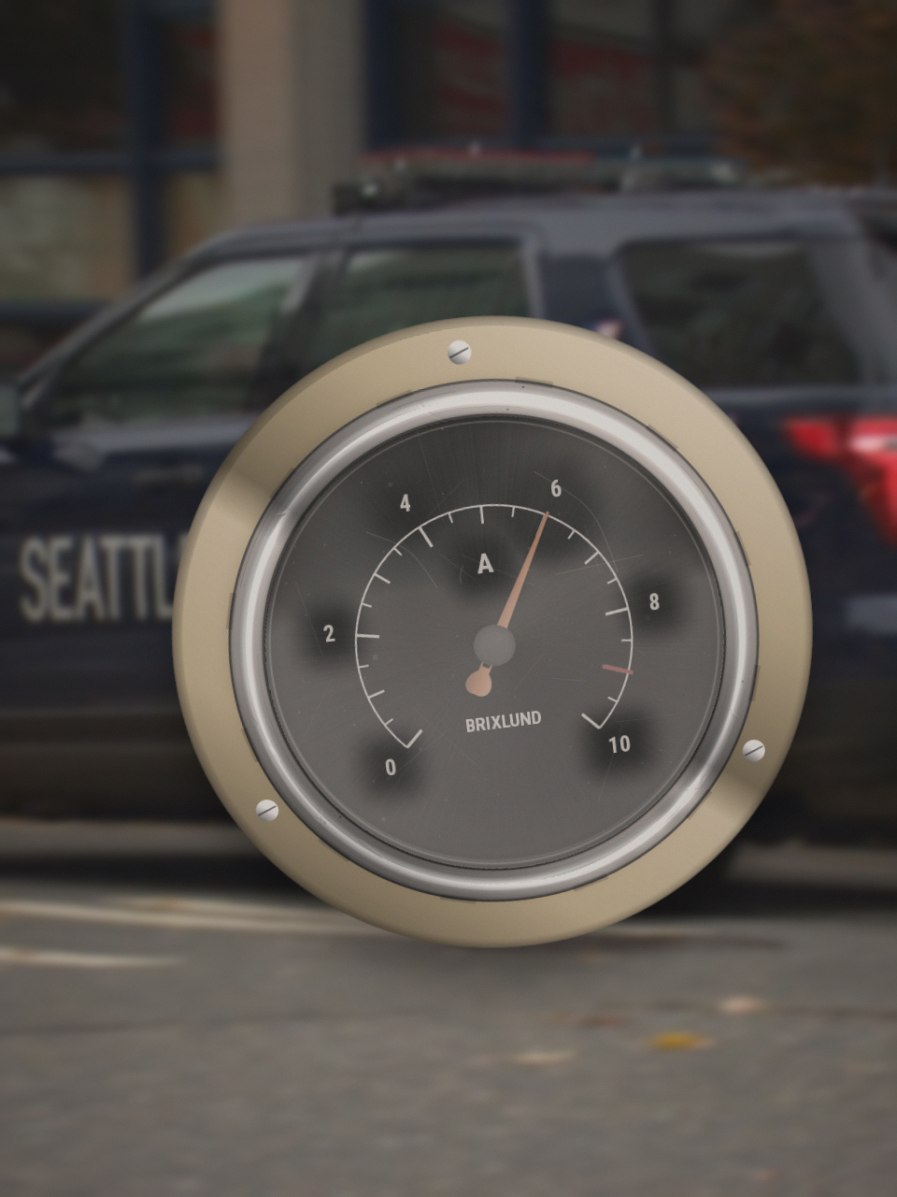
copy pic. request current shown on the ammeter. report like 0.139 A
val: 6 A
